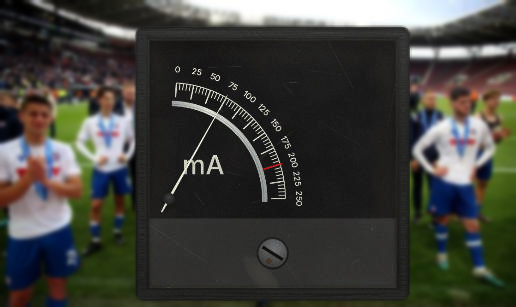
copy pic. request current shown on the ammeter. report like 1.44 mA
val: 75 mA
